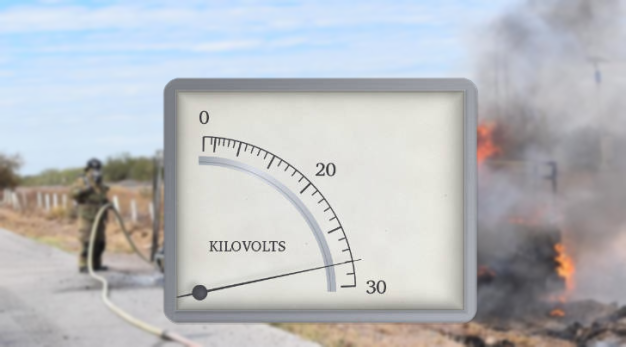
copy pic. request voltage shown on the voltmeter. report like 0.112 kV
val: 28 kV
